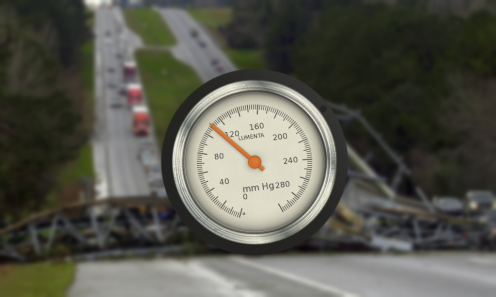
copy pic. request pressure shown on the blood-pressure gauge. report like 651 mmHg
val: 110 mmHg
